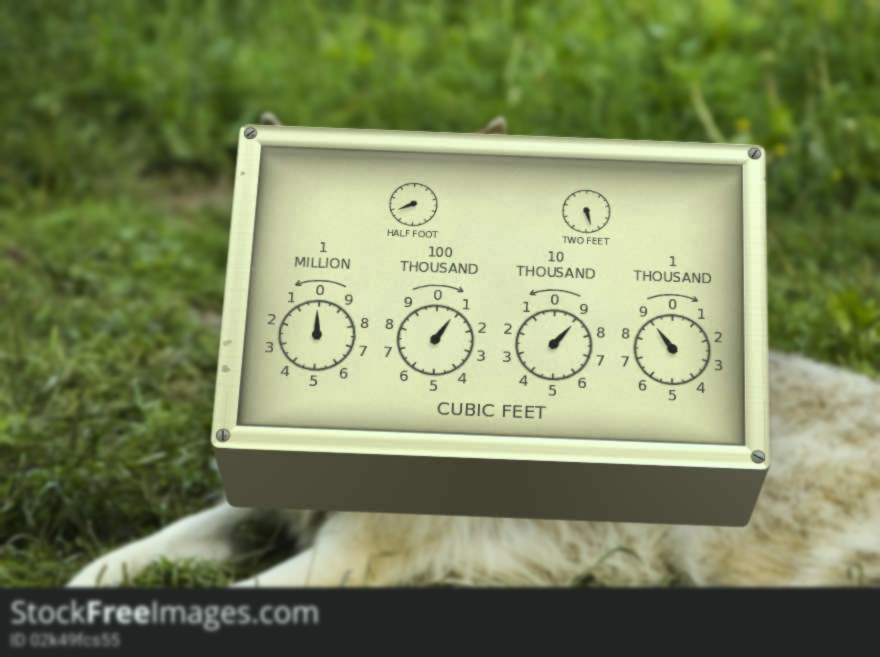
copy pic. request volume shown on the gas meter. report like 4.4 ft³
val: 8900 ft³
